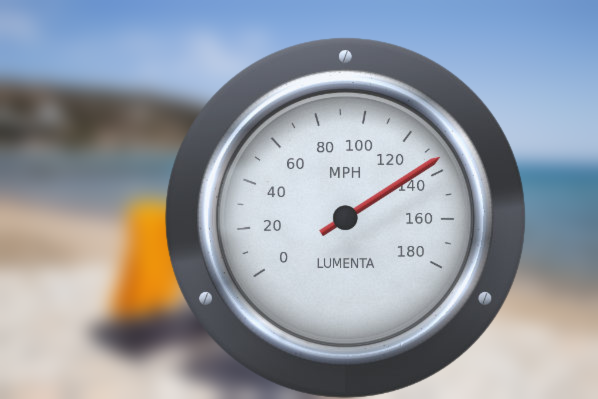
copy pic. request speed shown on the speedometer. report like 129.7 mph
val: 135 mph
